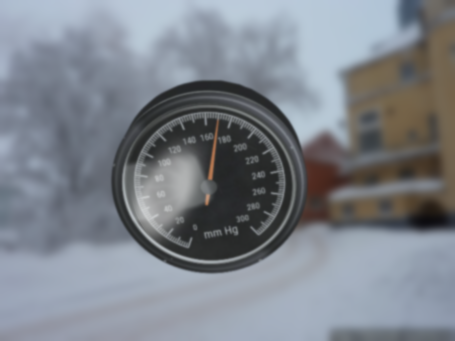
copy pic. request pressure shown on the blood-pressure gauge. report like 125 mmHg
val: 170 mmHg
